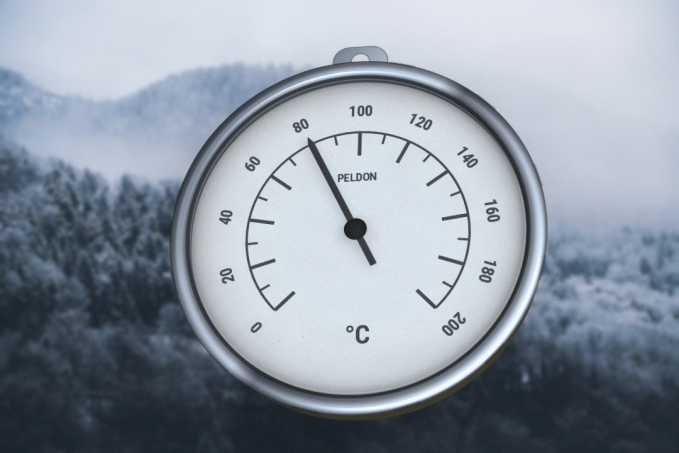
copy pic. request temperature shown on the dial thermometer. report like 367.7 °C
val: 80 °C
